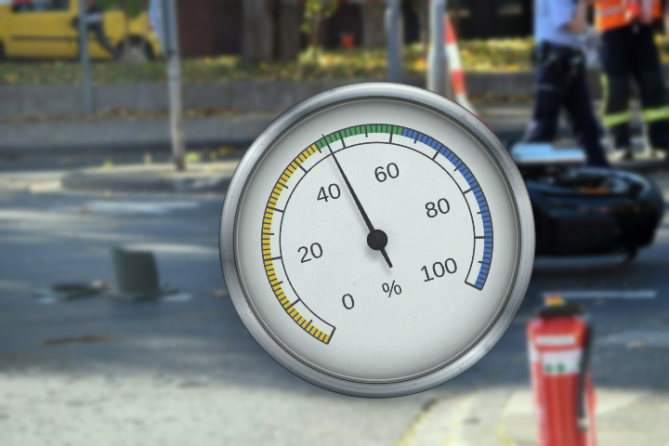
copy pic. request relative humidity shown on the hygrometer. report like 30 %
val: 47 %
